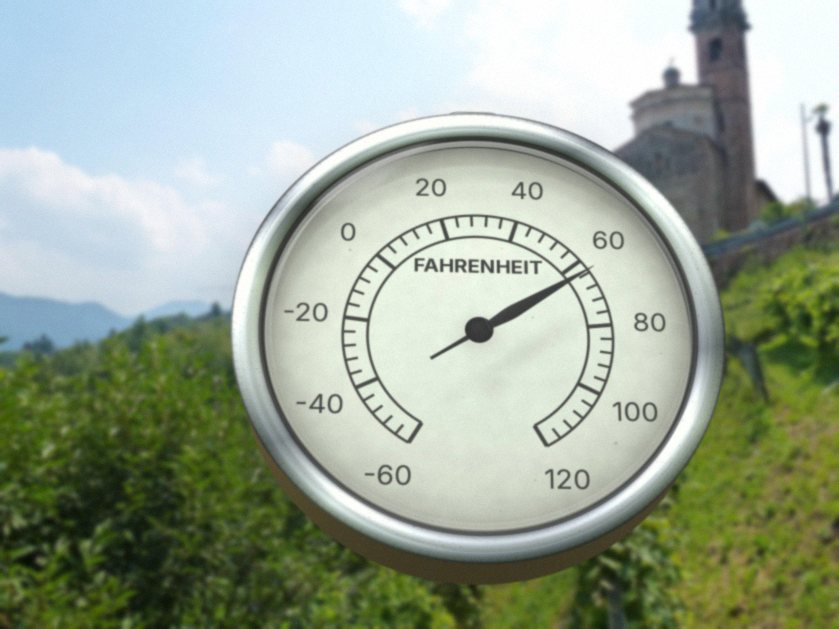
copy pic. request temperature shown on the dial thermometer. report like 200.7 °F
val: 64 °F
